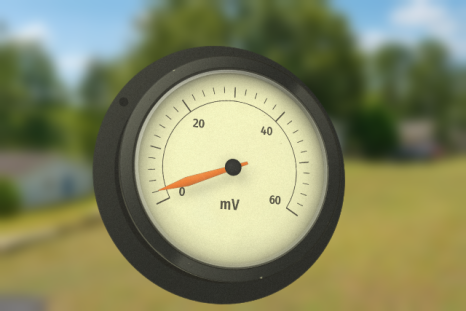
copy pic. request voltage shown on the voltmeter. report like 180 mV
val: 2 mV
